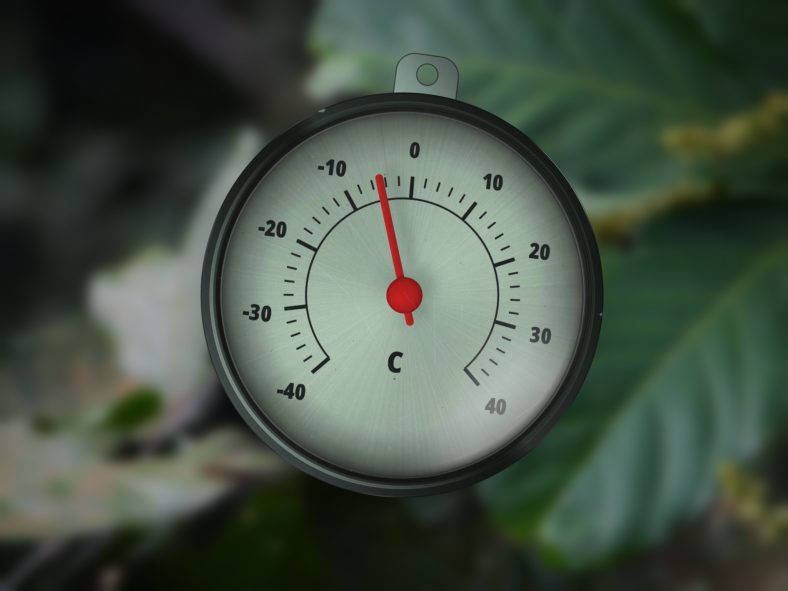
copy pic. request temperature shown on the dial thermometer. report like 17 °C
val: -5 °C
